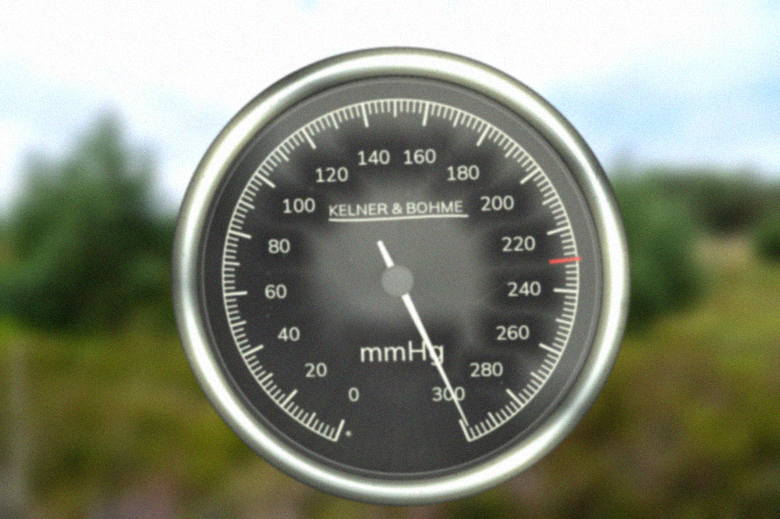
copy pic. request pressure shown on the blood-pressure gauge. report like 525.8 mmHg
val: 298 mmHg
